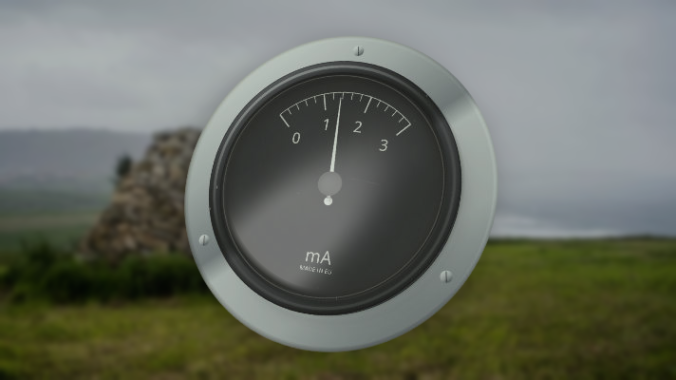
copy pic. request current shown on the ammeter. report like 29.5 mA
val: 1.4 mA
